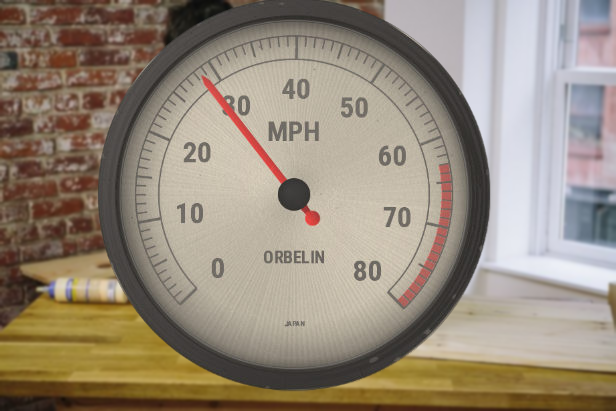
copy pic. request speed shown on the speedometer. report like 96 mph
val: 28.5 mph
